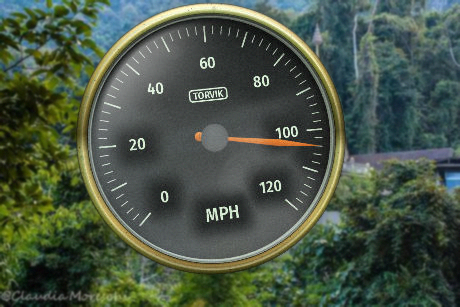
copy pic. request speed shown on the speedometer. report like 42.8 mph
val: 104 mph
